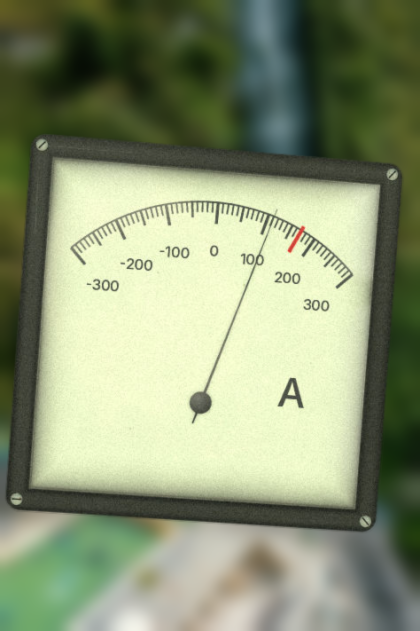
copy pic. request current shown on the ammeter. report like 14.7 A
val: 110 A
